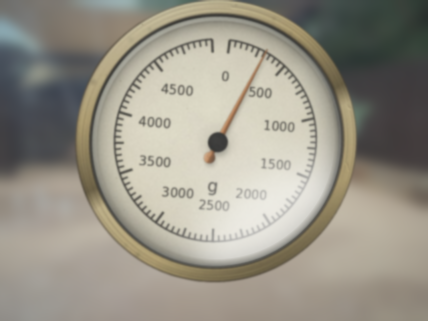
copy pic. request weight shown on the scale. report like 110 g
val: 300 g
